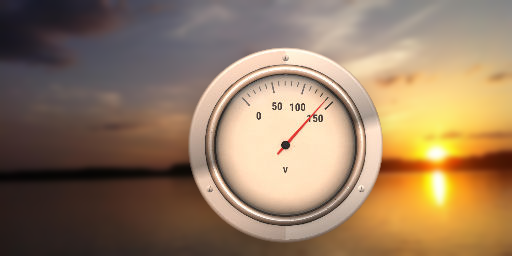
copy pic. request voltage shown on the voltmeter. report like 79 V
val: 140 V
